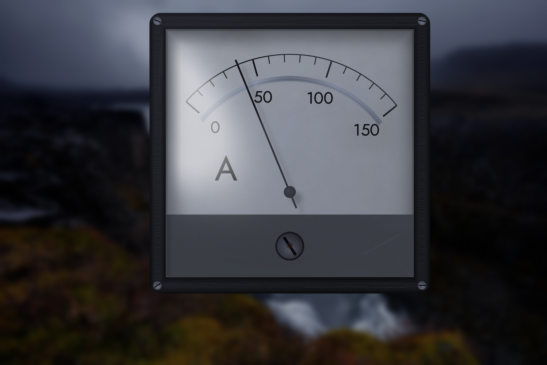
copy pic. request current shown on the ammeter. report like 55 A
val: 40 A
